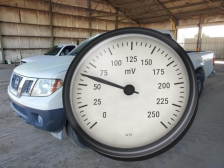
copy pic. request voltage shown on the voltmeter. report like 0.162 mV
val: 60 mV
